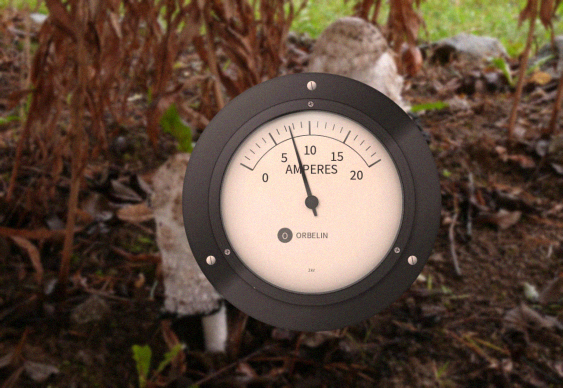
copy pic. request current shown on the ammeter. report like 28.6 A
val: 7.5 A
